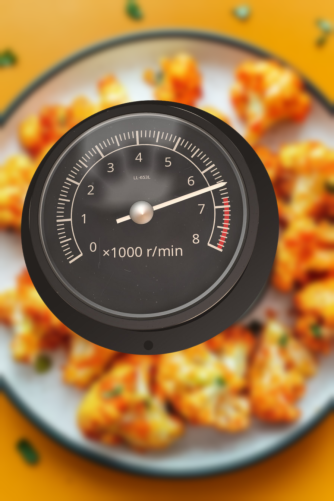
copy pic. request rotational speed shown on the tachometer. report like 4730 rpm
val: 6500 rpm
